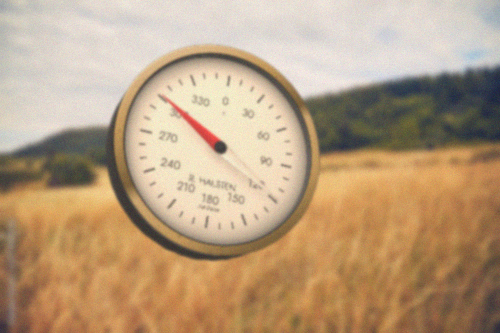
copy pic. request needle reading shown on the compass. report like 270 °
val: 300 °
